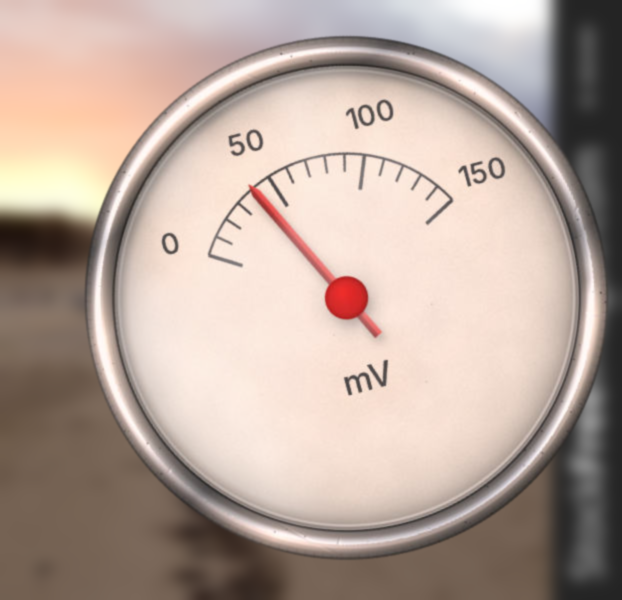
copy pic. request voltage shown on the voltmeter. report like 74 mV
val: 40 mV
